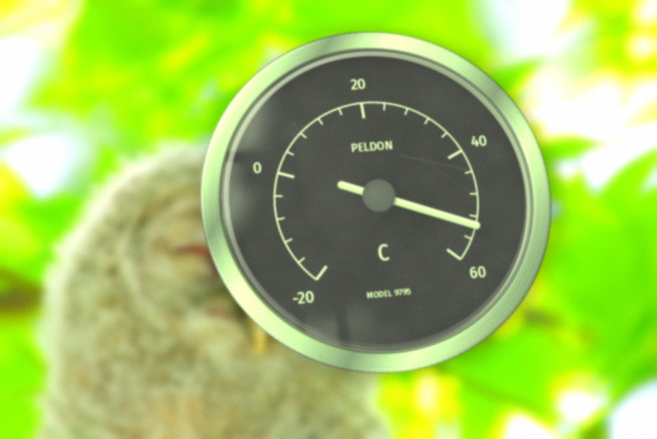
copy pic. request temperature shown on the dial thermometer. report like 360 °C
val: 54 °C
